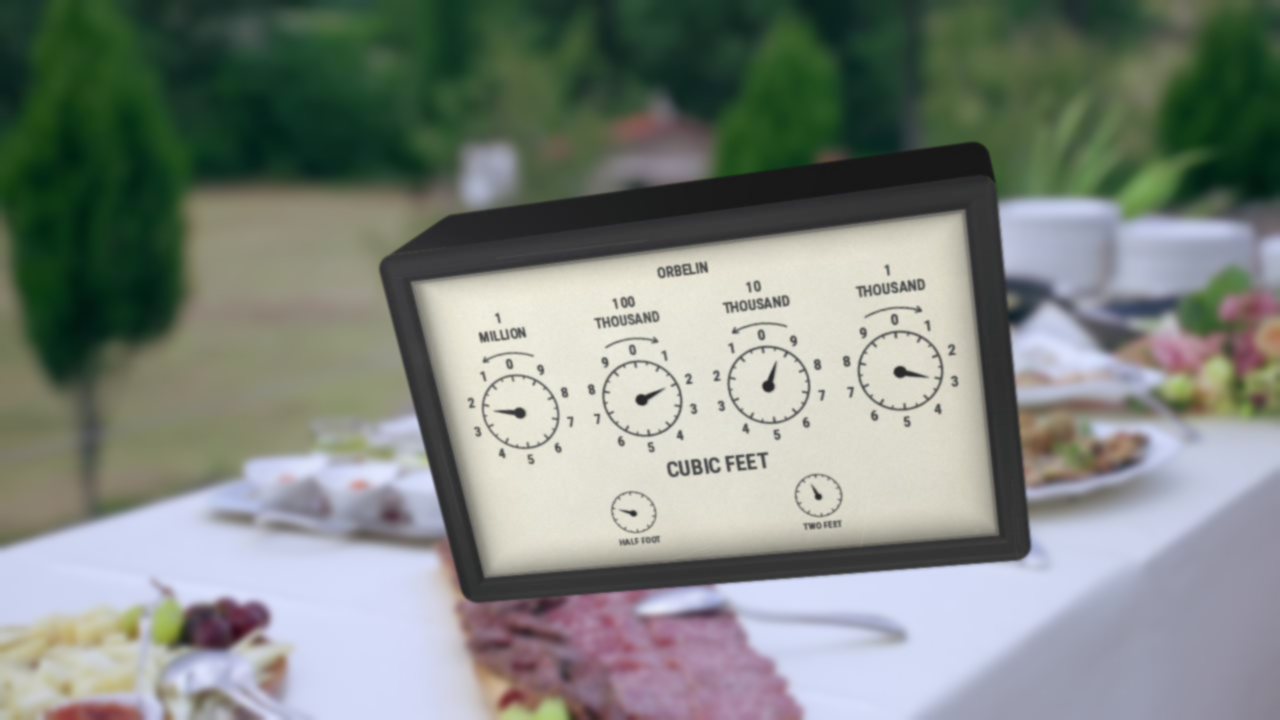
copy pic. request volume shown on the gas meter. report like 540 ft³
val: 219300 ft³
